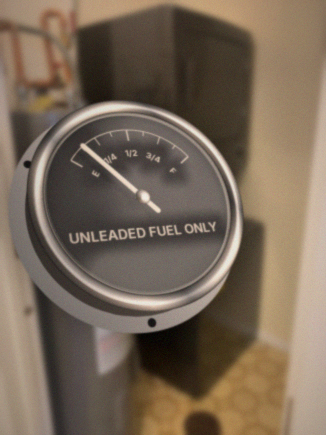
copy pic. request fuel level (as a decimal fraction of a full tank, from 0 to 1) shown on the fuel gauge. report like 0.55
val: 0.125
